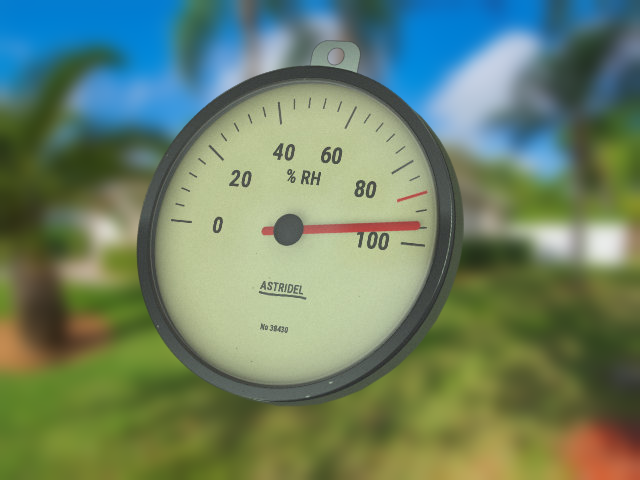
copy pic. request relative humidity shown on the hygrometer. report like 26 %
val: 96 %
